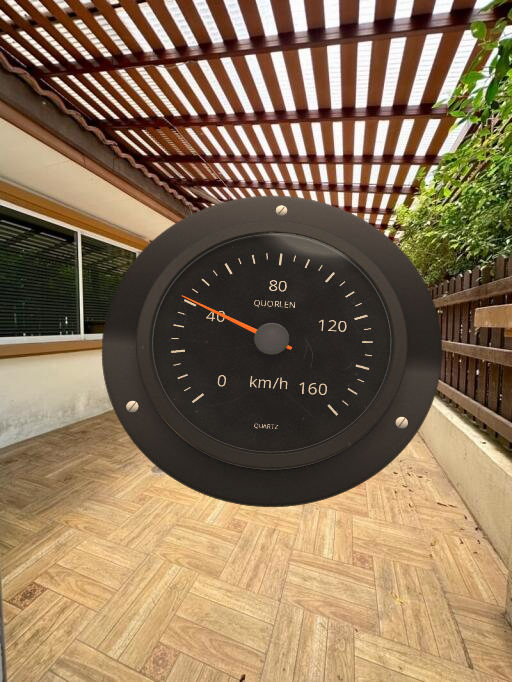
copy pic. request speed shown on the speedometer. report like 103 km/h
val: 40 km/h
